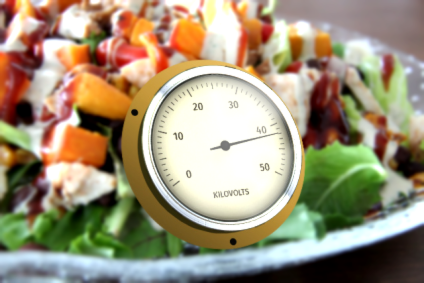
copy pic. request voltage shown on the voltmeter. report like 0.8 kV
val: 42 kV
